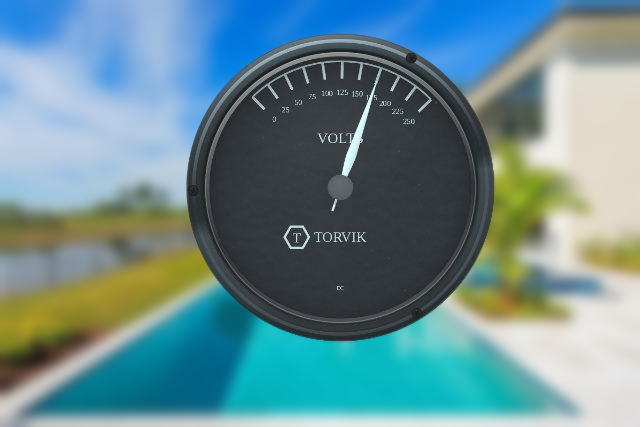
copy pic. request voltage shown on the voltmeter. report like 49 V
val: 175 V
